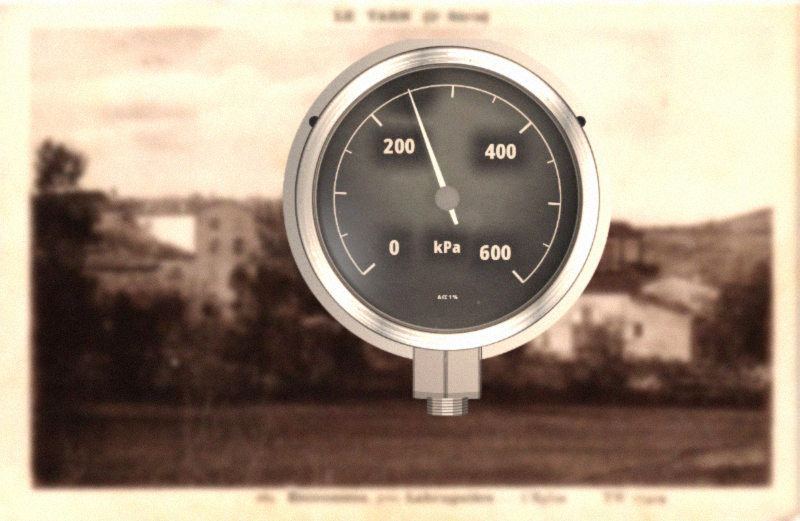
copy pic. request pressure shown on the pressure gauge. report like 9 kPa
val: 250 kPa
